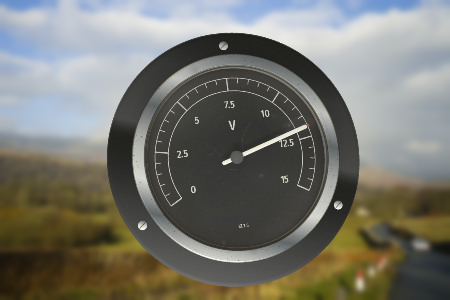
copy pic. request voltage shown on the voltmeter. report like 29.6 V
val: 12 V
